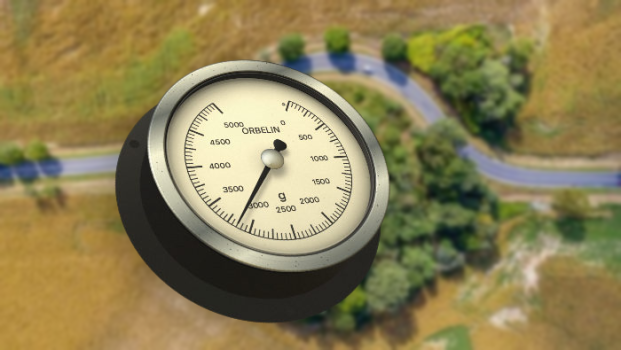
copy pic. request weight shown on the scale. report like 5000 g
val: 3150 g
